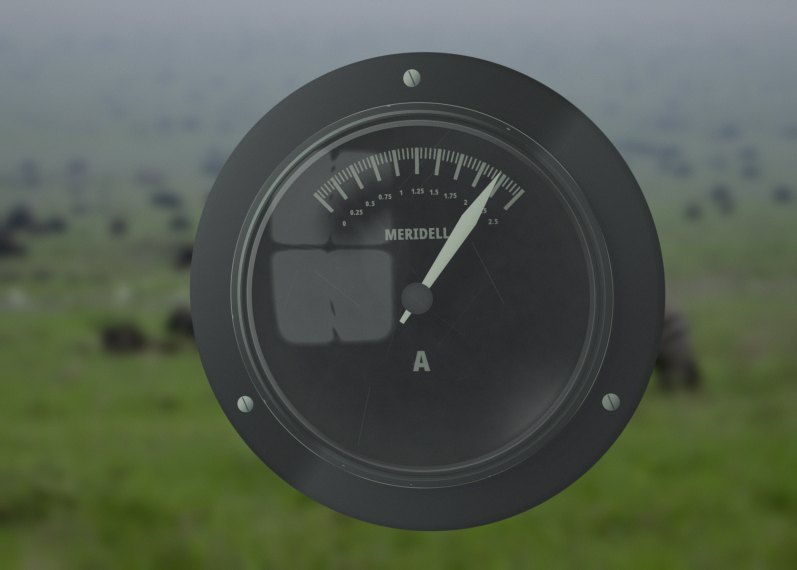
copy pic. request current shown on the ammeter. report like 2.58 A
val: 2.2 A
